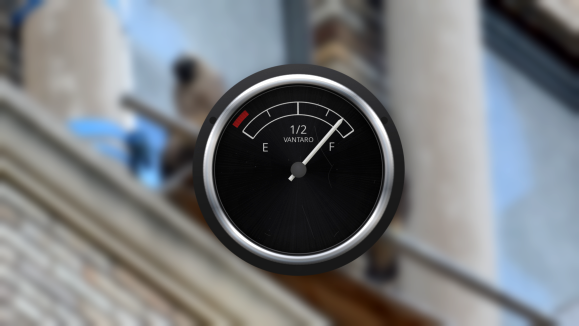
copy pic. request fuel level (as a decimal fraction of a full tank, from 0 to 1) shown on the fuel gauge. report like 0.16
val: 0.875
